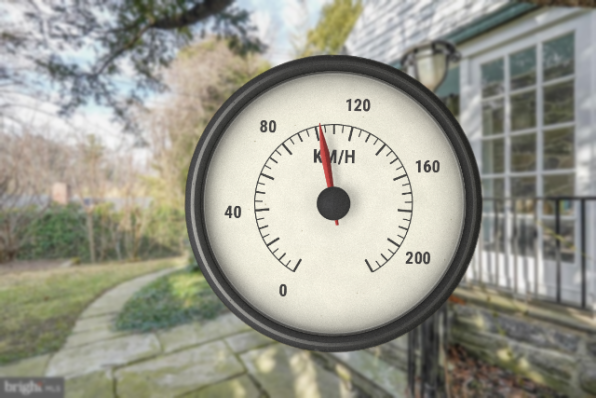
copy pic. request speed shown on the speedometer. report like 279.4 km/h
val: 102.5 km/h
